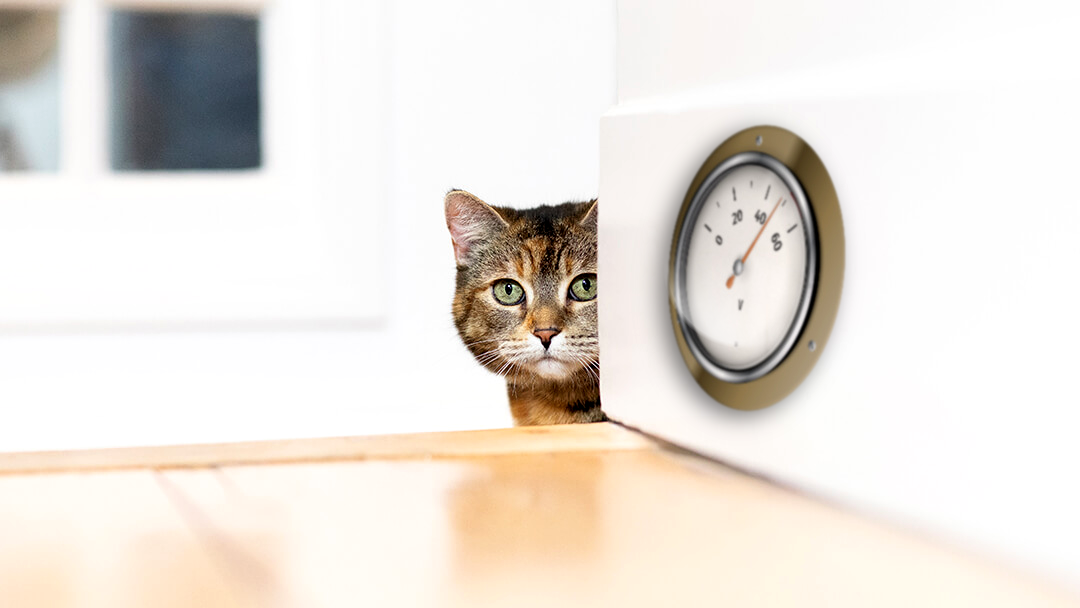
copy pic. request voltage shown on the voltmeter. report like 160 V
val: 50 V
